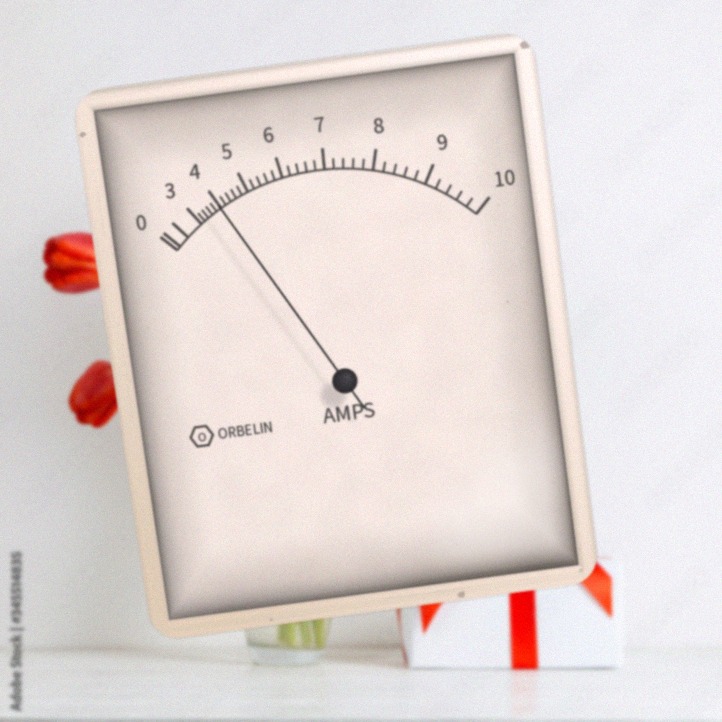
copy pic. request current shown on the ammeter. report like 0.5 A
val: 4 A
